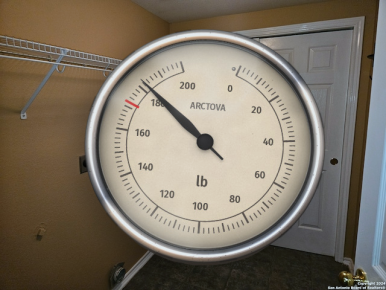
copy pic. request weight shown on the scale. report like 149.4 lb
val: 182 lb
